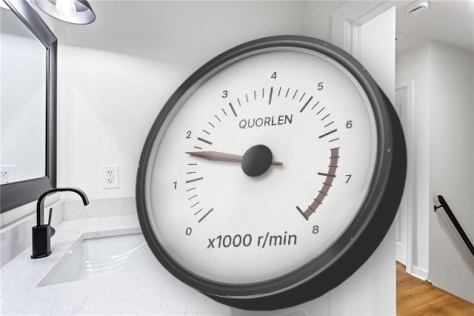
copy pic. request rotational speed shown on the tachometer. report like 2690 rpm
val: 1600 rpm
